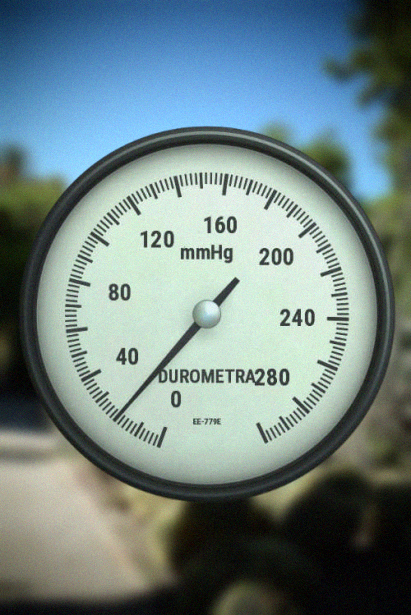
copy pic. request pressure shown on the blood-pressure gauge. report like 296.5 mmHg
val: 20 mmHg
